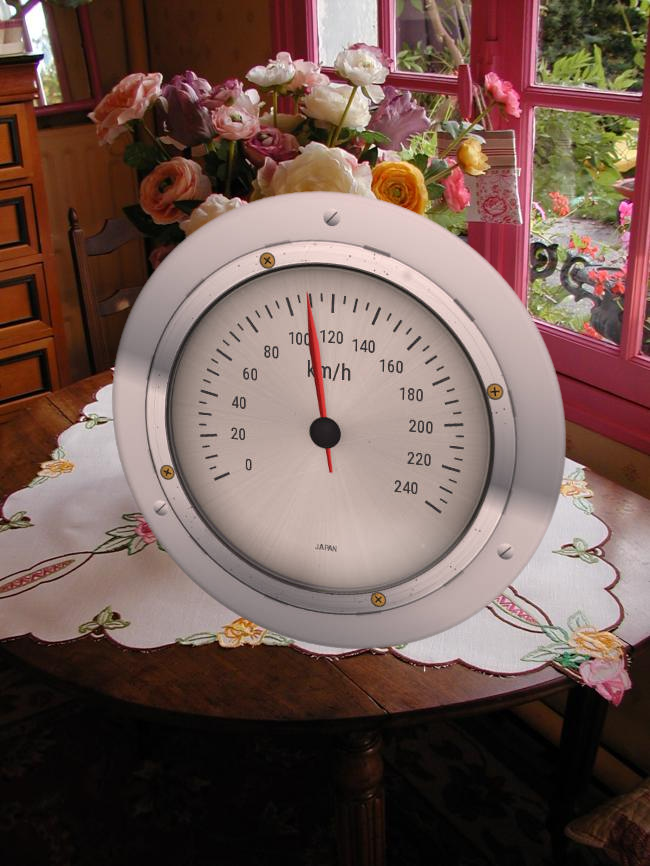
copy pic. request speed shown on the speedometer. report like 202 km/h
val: 110 km/h
